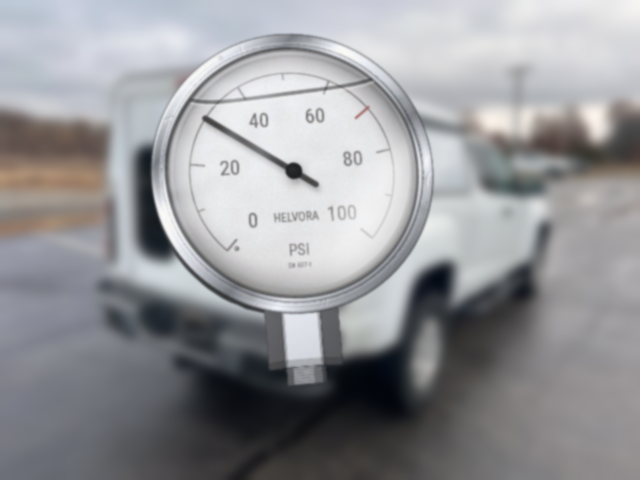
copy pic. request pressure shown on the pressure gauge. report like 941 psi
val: 30 psi
